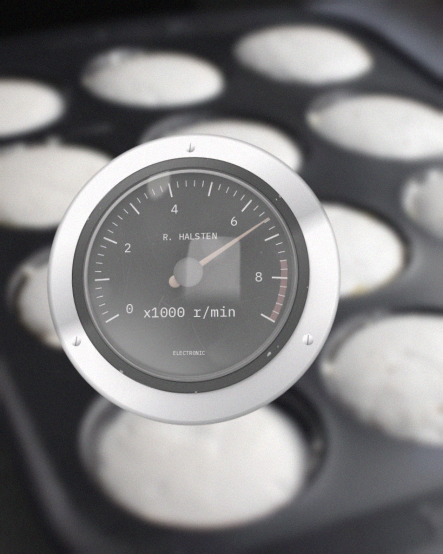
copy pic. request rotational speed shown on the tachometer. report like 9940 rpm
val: 6600 rpm
